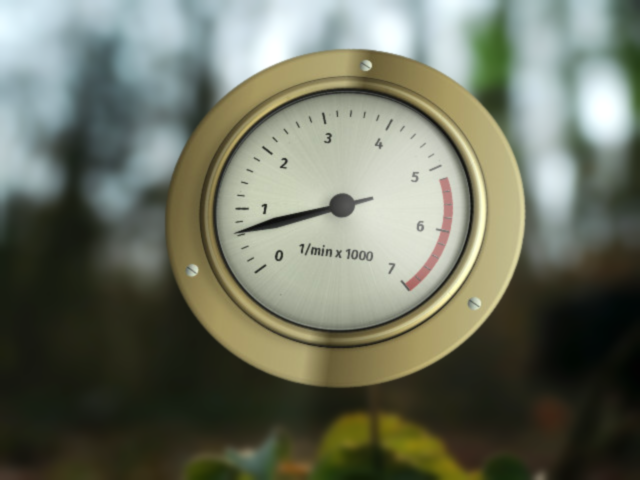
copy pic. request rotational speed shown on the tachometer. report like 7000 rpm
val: 600 rpm
